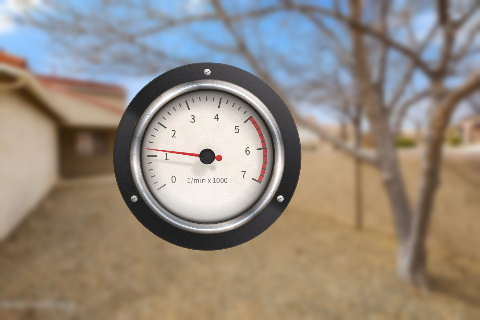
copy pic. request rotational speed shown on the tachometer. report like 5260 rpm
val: 1200 rpm
